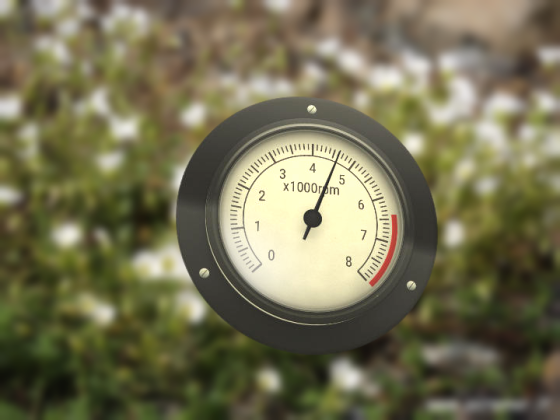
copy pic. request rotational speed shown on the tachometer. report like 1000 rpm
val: 4600 rpm
